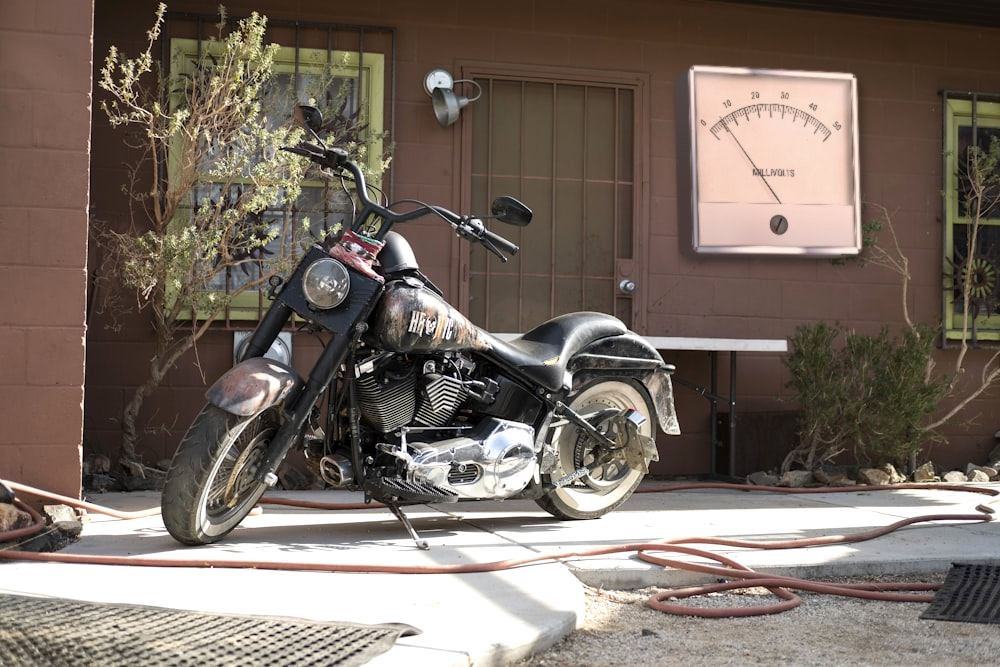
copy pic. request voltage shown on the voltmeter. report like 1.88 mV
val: 5 mV
